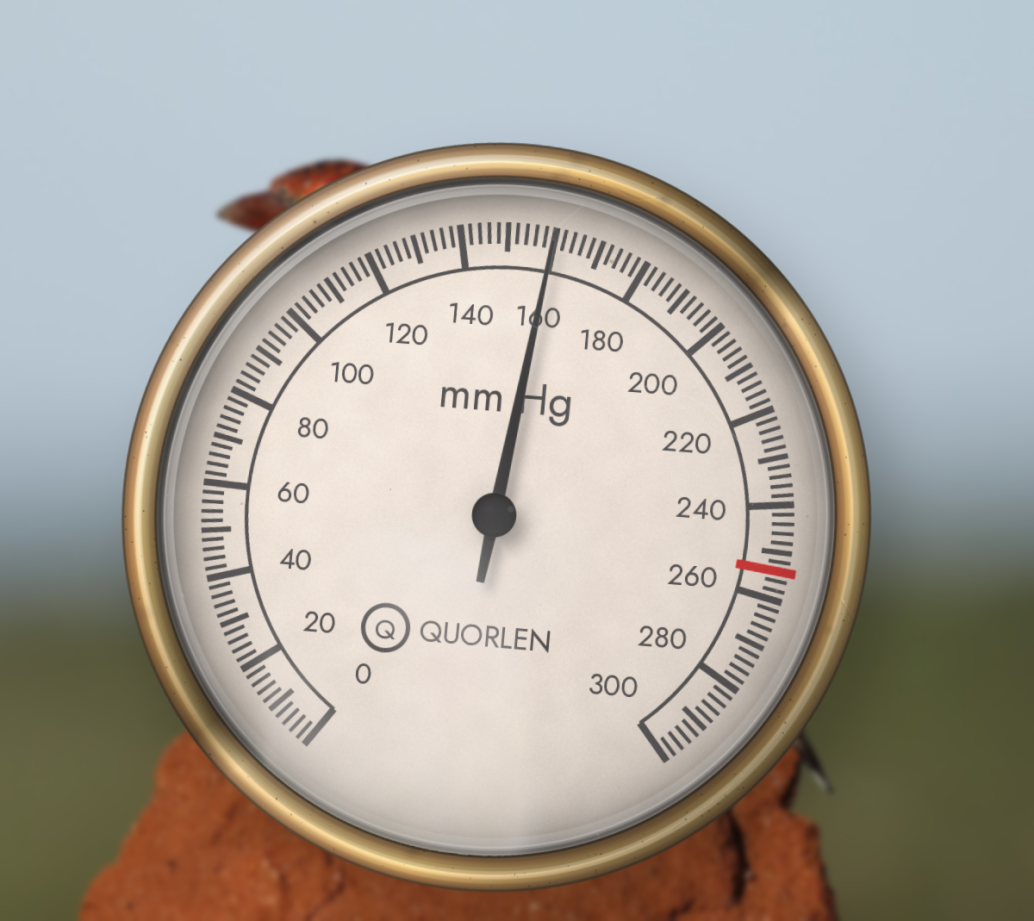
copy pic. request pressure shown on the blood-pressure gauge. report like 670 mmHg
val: 160 mmHg
